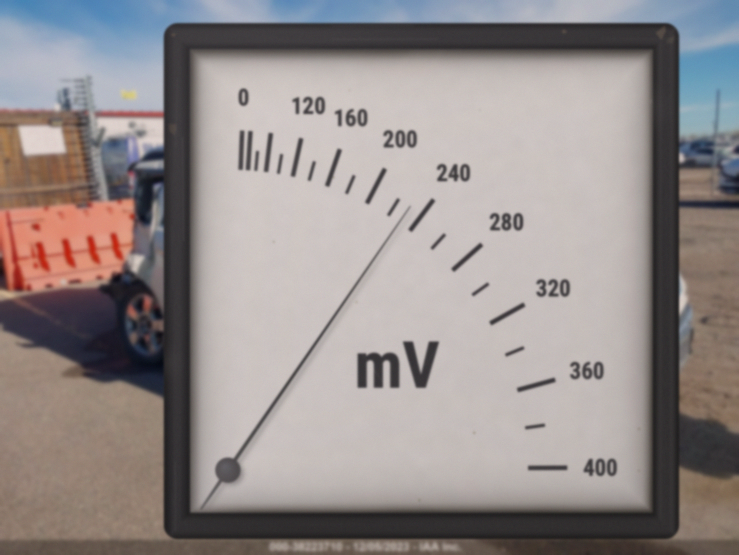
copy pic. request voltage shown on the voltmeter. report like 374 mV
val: 230 mV
